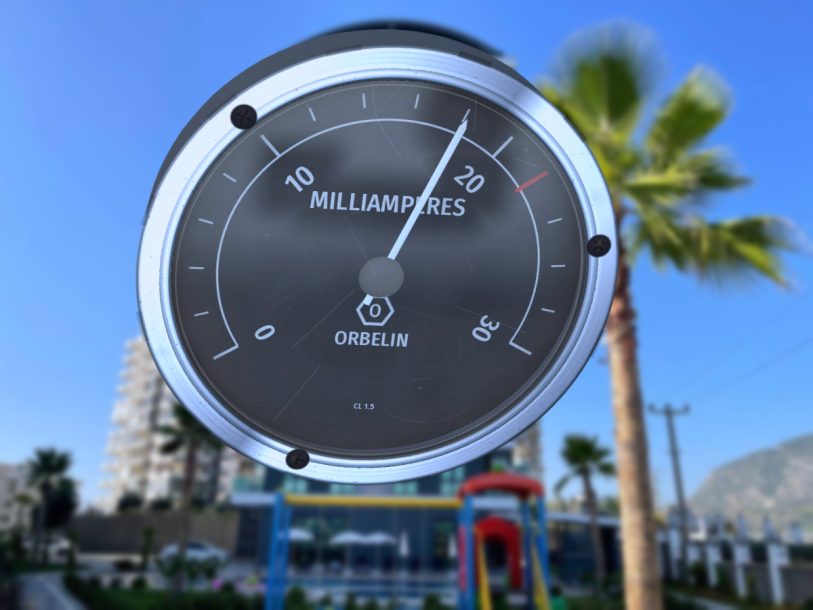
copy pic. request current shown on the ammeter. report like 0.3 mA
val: 18 mA
